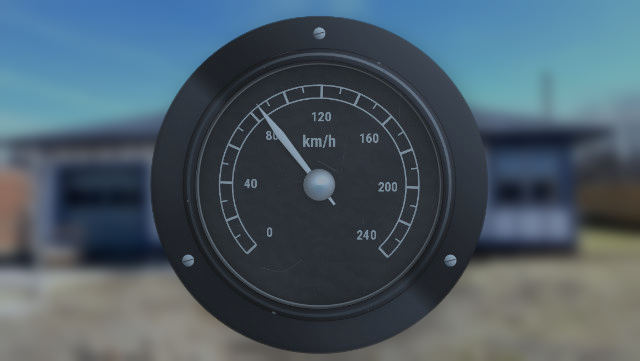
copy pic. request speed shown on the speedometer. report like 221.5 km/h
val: 85 km/h
